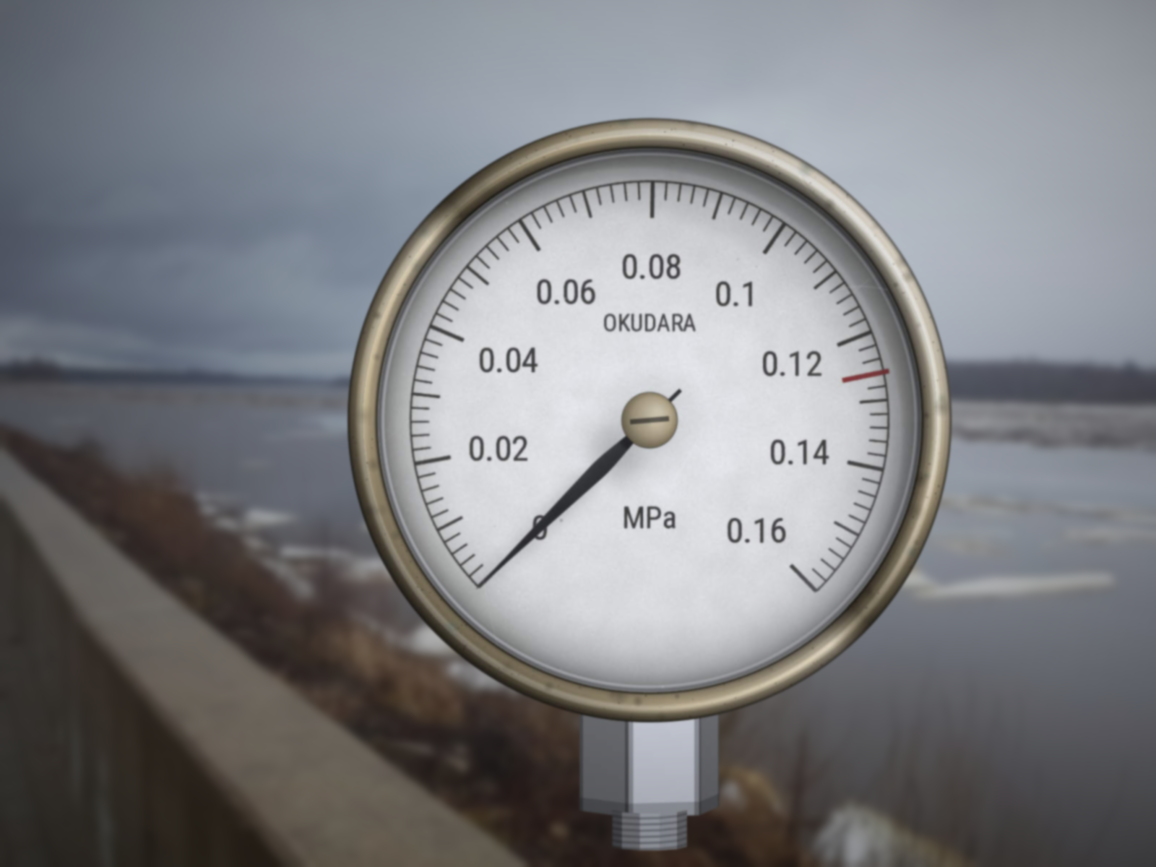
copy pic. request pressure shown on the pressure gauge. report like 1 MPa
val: 0 MPa
